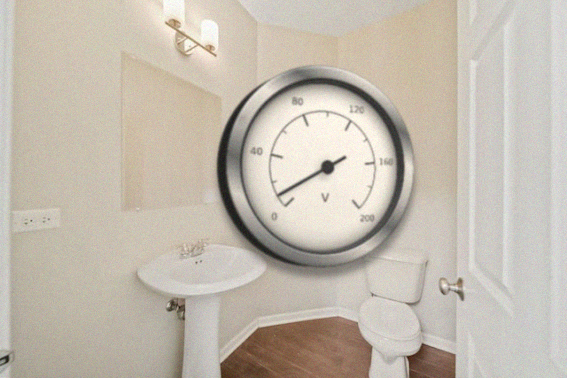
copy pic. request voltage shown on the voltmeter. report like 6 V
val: 10 V
